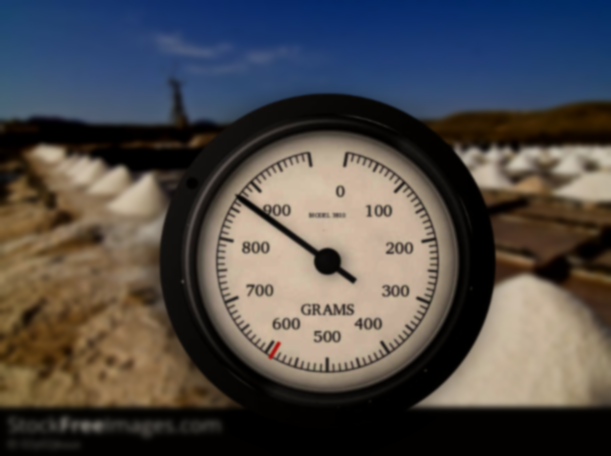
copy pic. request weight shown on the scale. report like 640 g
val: 870 g
